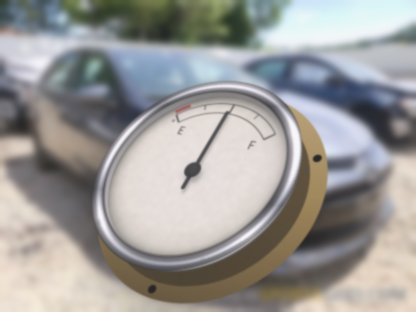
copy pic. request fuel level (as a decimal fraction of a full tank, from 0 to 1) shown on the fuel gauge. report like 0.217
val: 0.5
